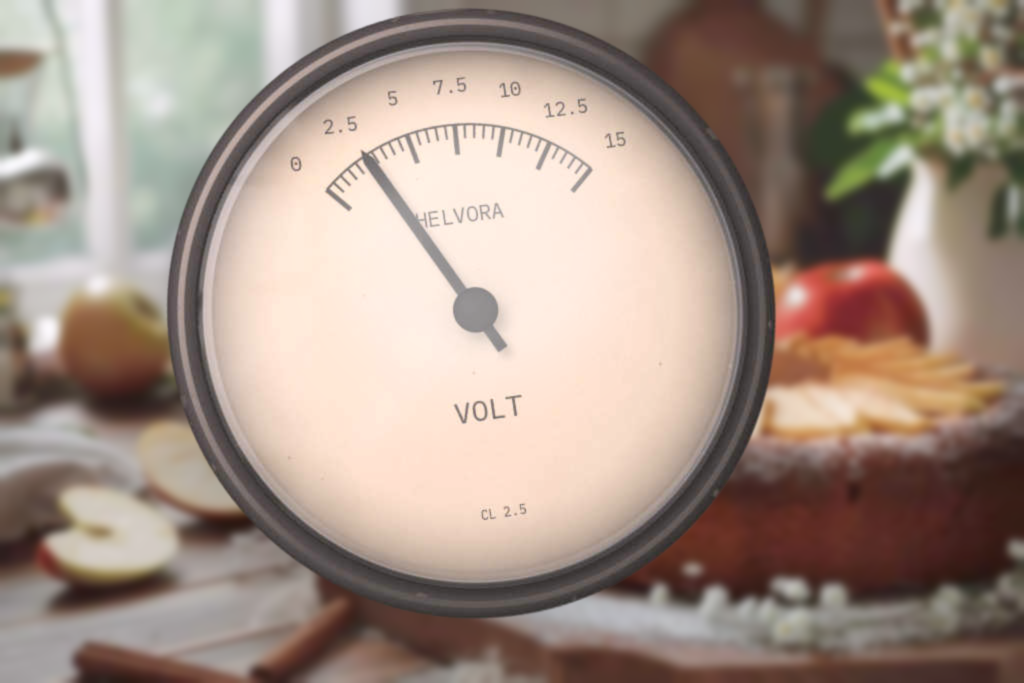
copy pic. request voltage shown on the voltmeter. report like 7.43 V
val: 2.5 V
